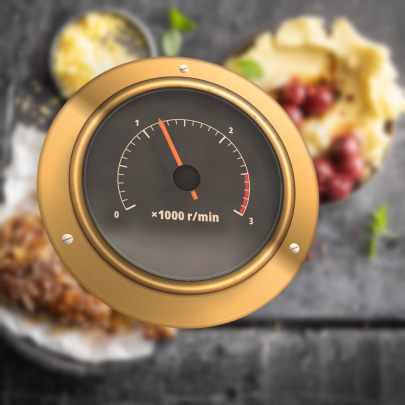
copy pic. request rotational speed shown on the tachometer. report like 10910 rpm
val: 1200 rpm
